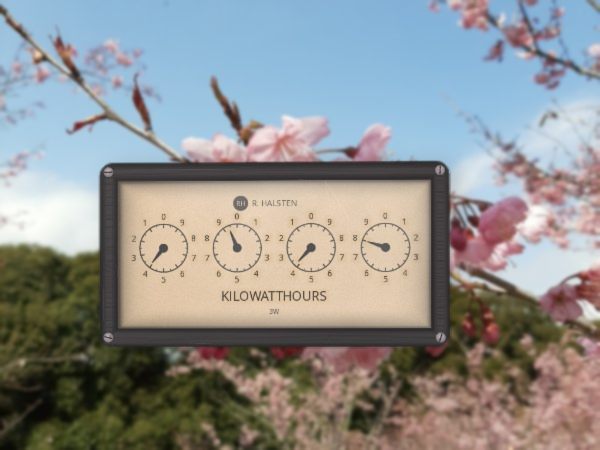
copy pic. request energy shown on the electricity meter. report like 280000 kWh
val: 3938 kWh
